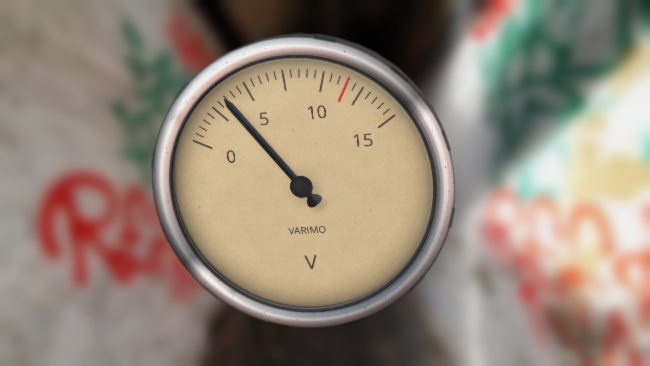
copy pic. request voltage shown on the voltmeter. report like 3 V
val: 3.5 V
